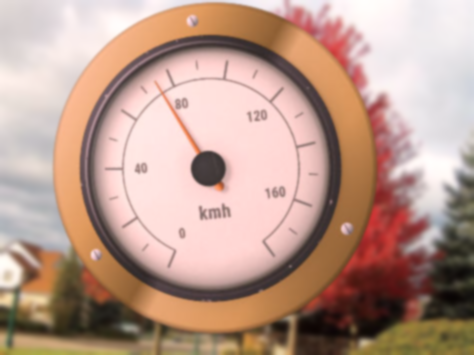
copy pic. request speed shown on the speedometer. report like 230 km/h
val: 75 km/h
